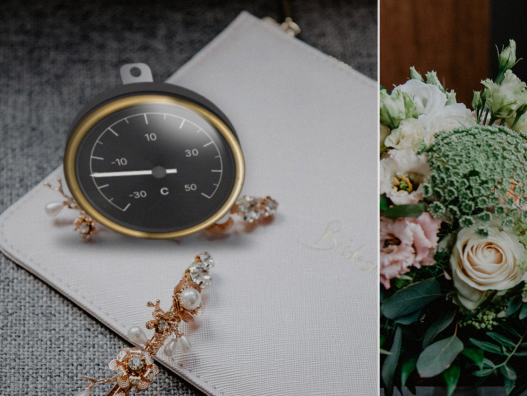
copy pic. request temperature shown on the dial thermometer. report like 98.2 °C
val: -15 °C
